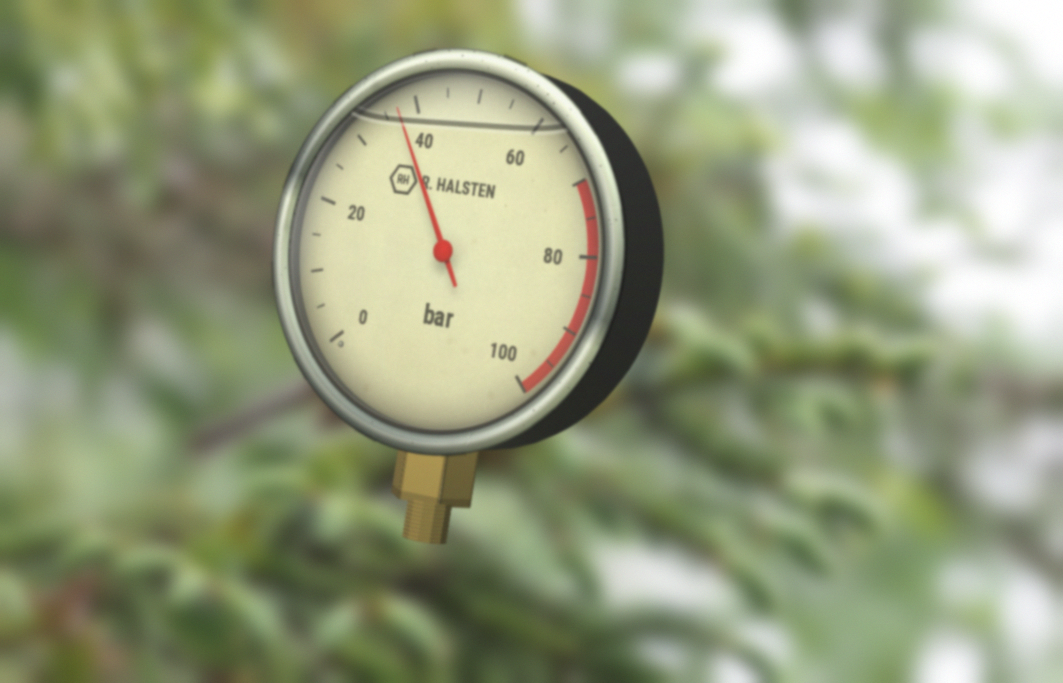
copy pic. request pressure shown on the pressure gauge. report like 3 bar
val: 37.5 bar
